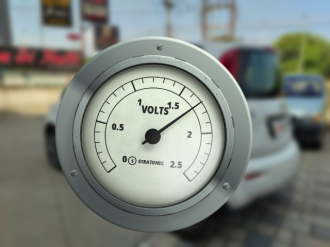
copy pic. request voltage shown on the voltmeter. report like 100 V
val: 1.7 V
